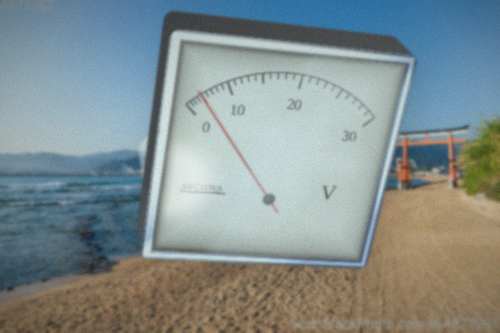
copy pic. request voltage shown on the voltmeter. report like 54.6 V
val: 5 V
